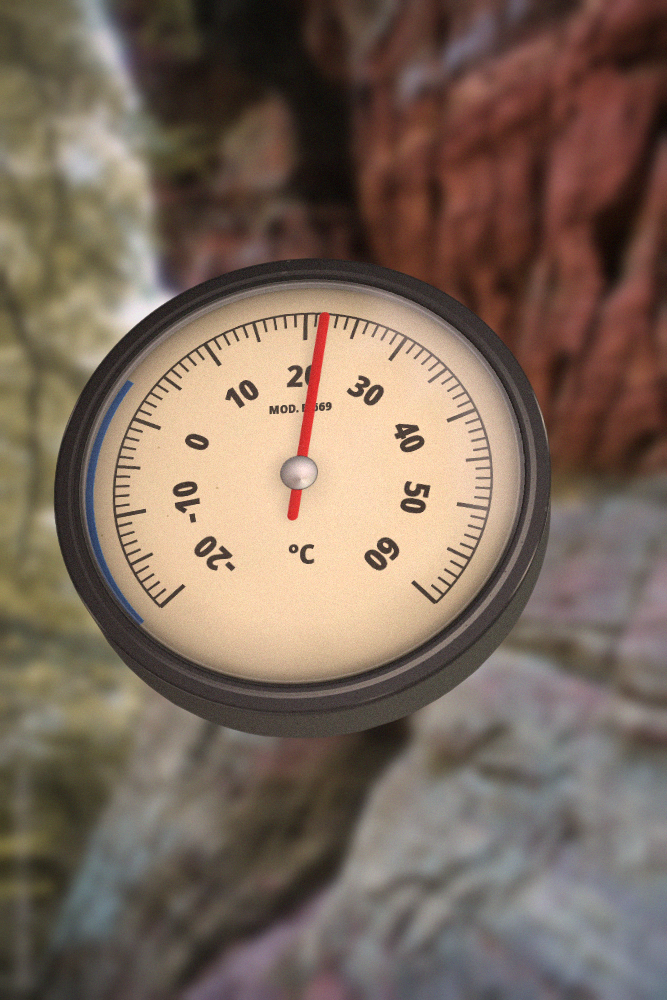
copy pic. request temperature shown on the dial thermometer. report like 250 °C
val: 22 °C
